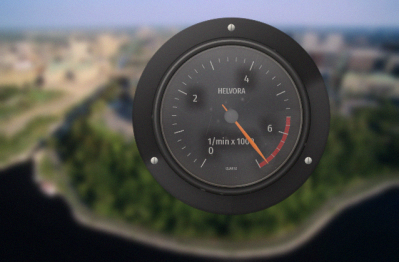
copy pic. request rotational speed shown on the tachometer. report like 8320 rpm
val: 6800 rpm
